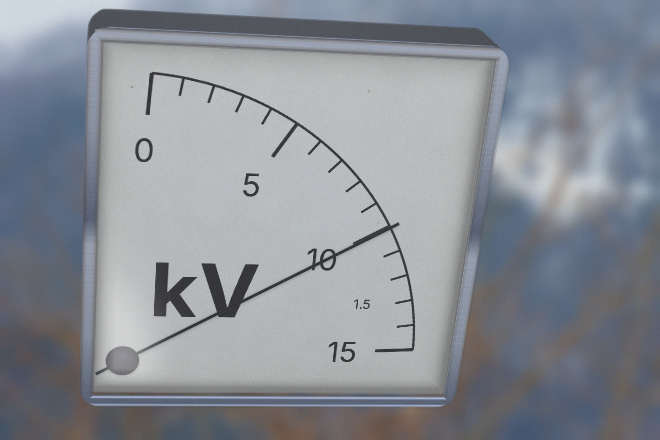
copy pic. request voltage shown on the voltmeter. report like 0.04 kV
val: 10 kV
